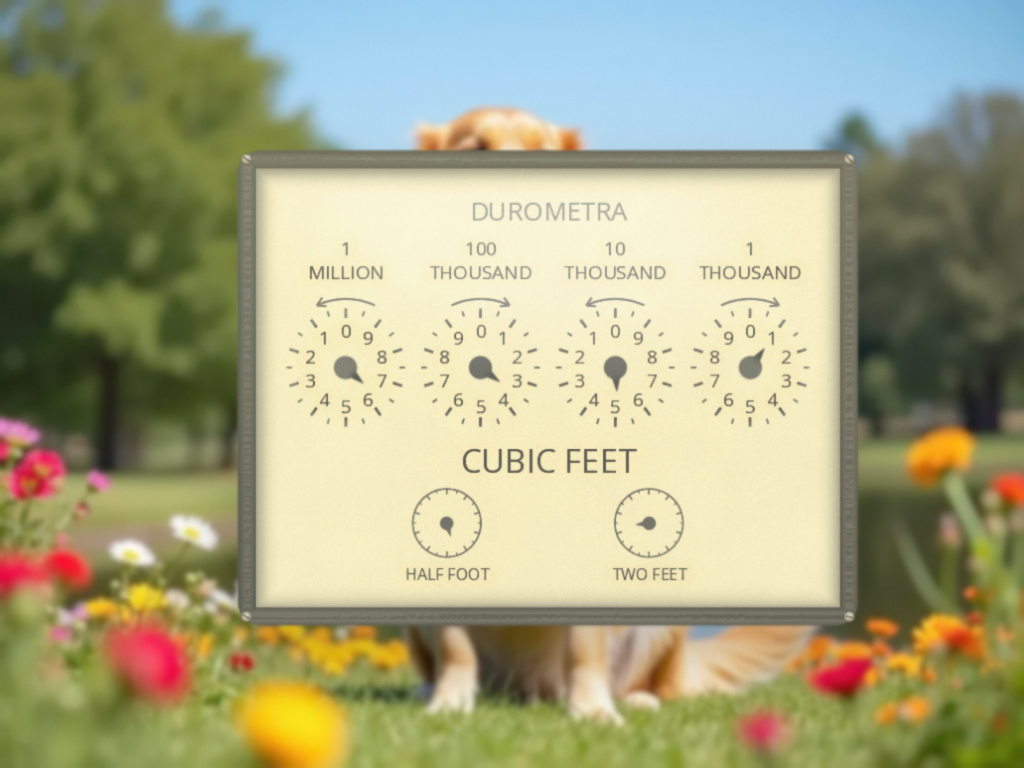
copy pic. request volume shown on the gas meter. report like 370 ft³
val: 635100 ft³
